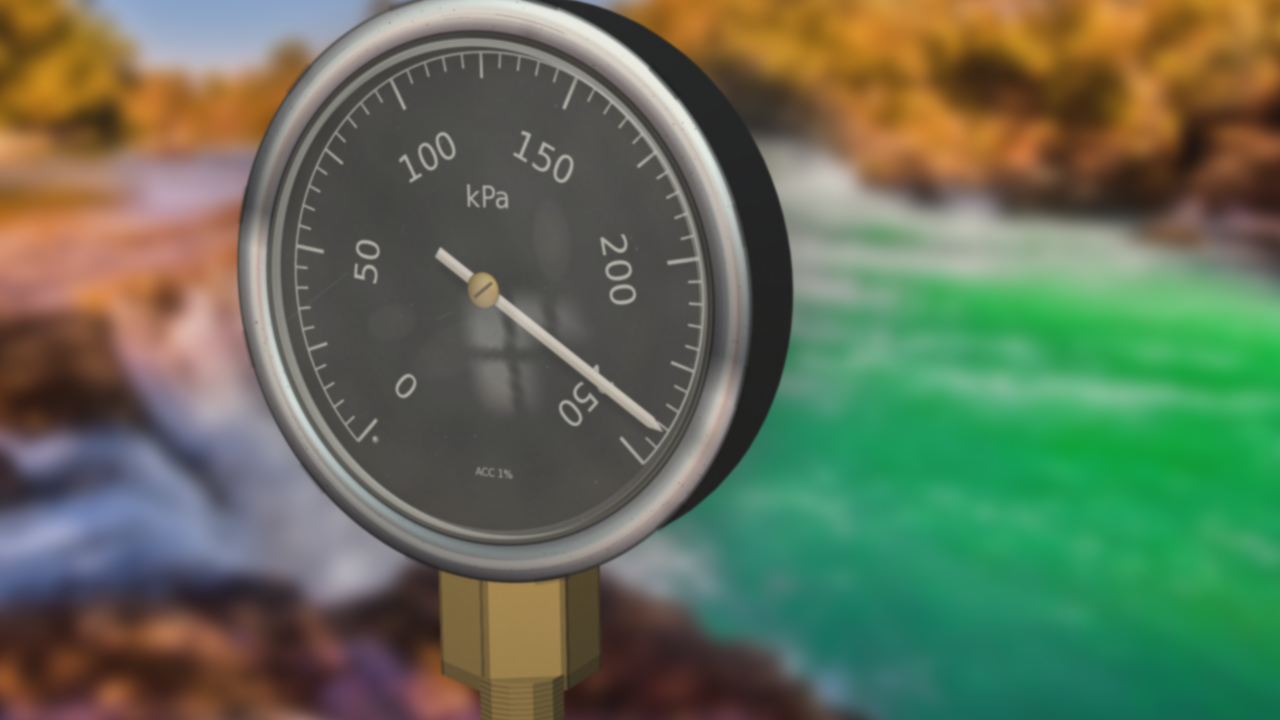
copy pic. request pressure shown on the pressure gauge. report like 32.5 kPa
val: 240 kPa
